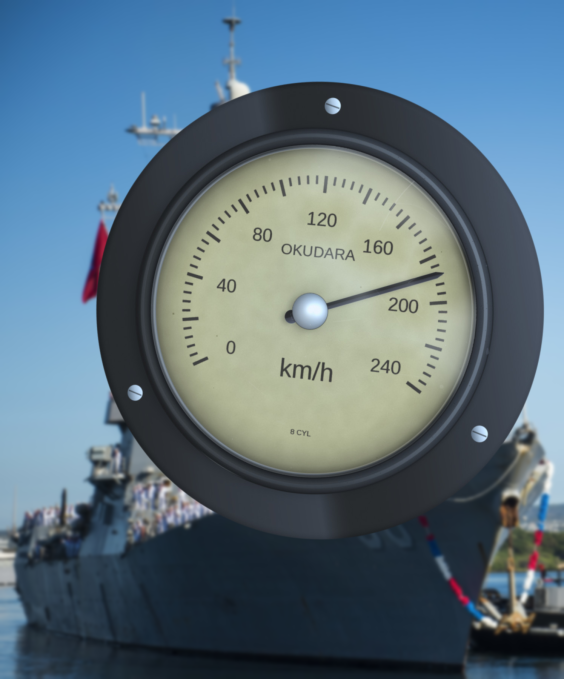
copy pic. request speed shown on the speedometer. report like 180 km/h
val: 188 km/h
